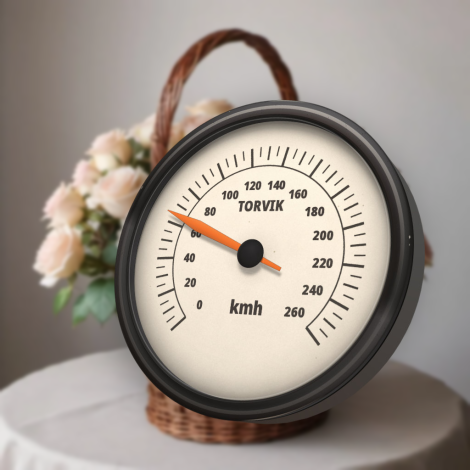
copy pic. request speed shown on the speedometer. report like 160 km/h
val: 65 km/h
